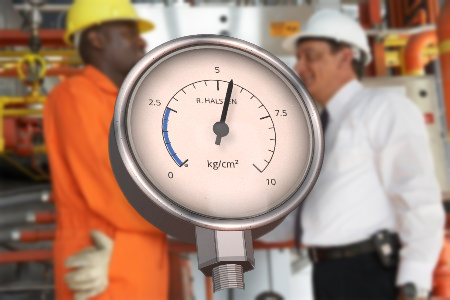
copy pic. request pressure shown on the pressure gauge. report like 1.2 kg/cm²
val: 5.5 kg/cm²
